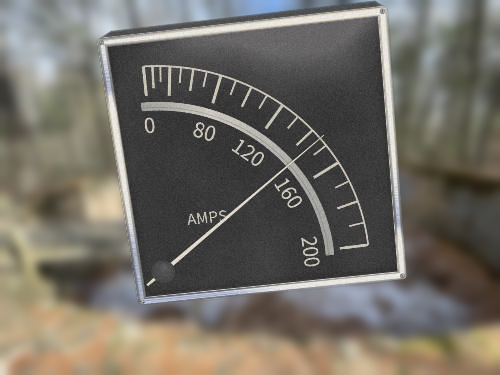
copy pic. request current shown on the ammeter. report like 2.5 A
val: 145 A
